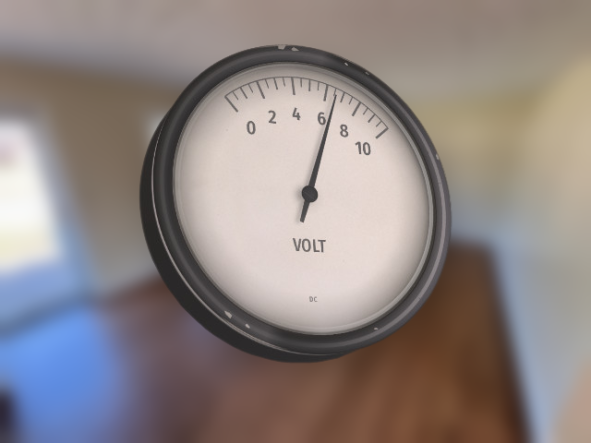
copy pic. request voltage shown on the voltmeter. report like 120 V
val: 6.5 V
